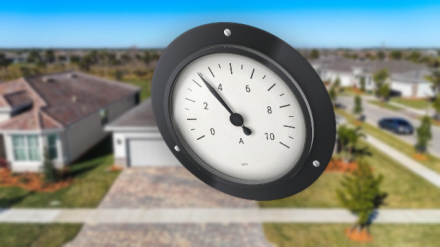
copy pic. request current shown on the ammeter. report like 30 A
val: 3.5 A
